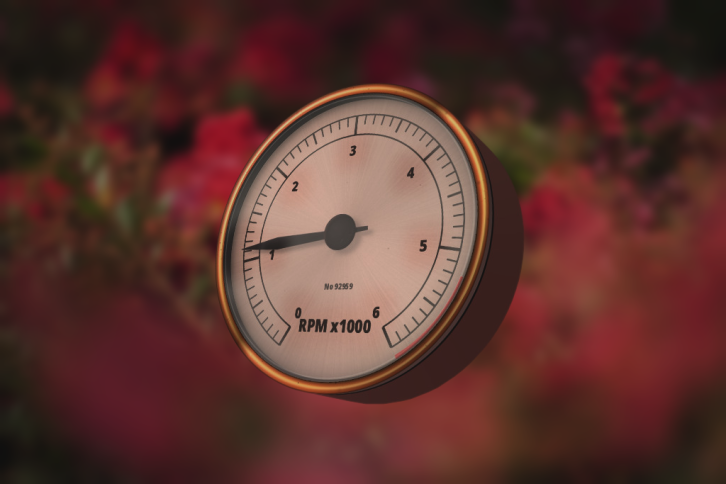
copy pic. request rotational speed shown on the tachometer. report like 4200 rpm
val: 1100 rpm
